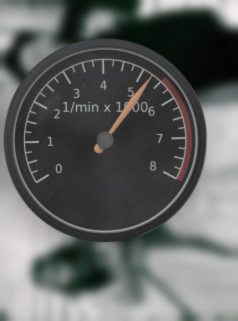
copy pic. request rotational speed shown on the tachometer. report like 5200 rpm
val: 5250 rpm
